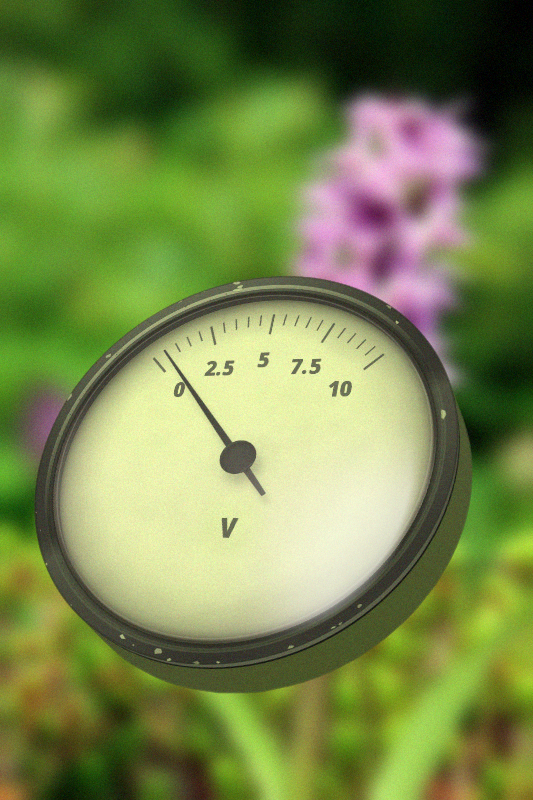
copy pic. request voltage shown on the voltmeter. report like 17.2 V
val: 0.5 V
